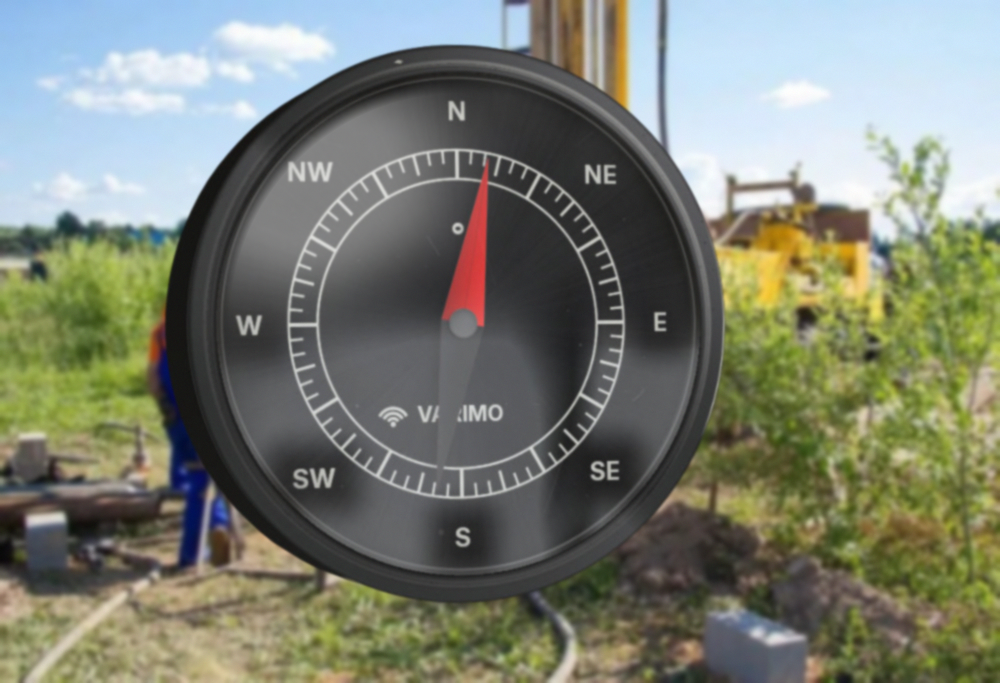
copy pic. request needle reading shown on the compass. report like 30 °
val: 10 °
